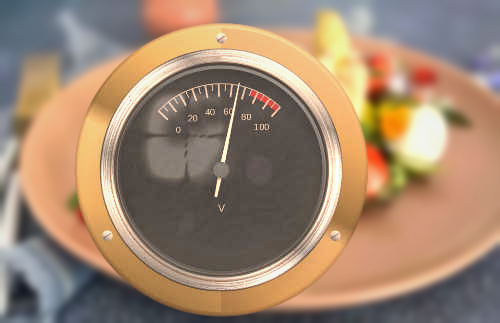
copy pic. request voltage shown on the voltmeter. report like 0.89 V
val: 65 V
